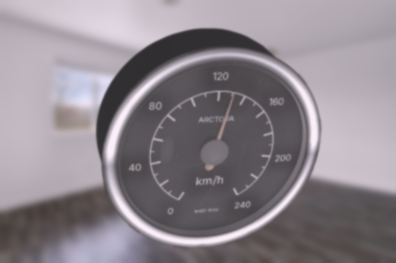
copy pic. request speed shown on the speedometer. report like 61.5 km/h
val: 130 km/h
